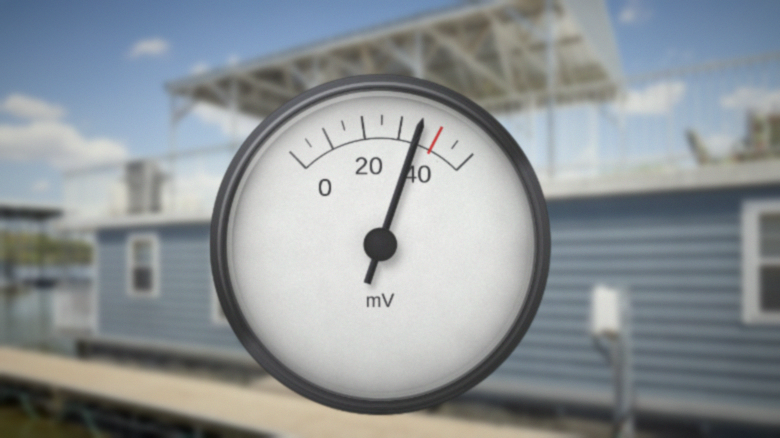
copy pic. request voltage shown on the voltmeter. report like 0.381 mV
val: 35 mV
